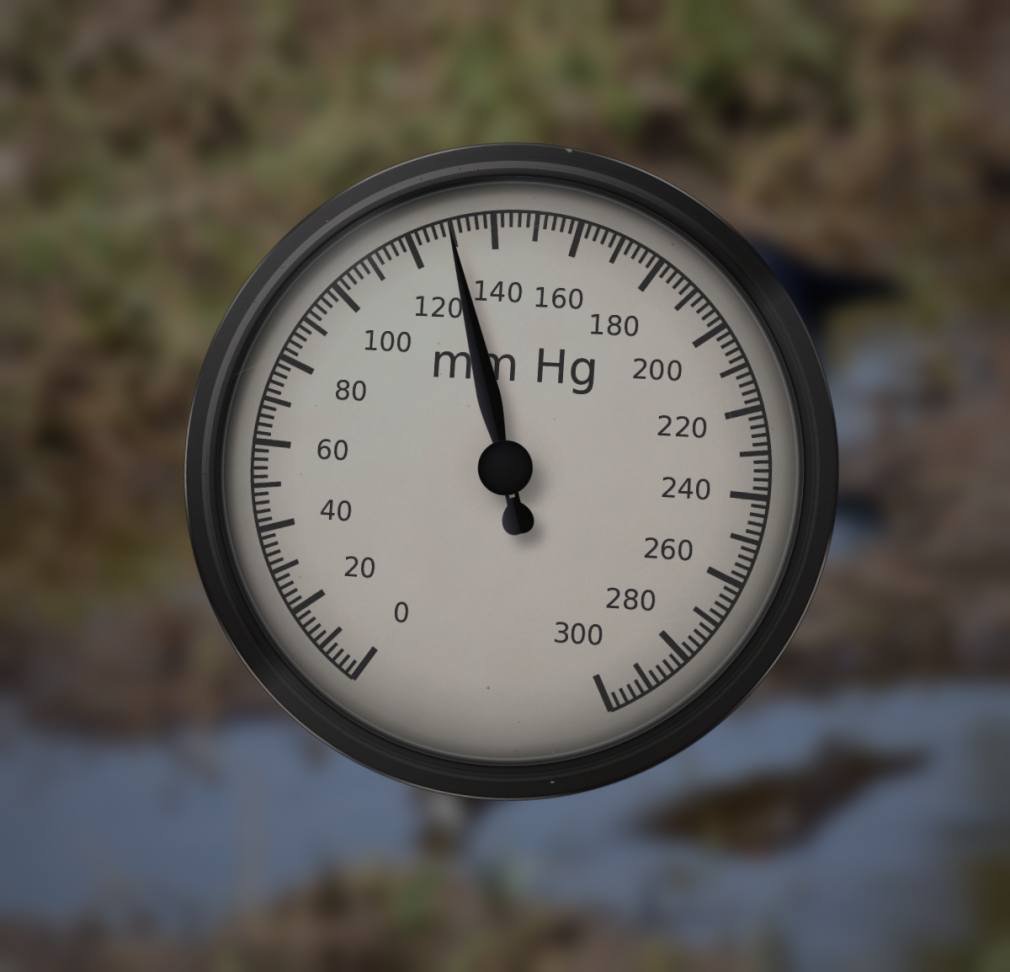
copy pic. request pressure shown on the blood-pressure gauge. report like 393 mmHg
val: 130 mmHg
